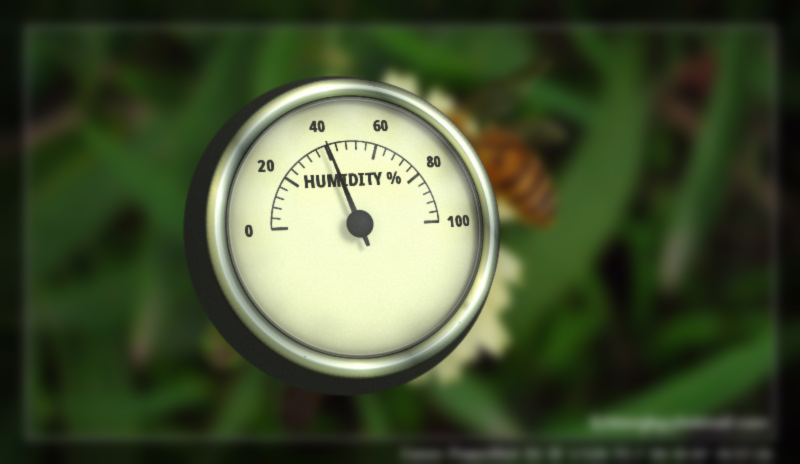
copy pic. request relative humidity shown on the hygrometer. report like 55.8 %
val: 40 %
